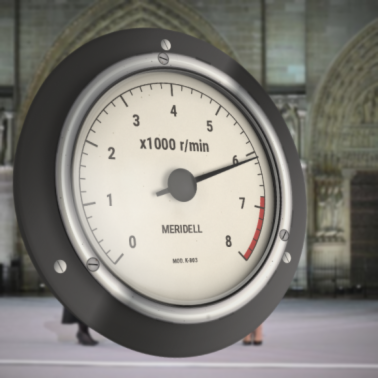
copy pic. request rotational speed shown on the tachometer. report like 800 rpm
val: 6100 rpm
